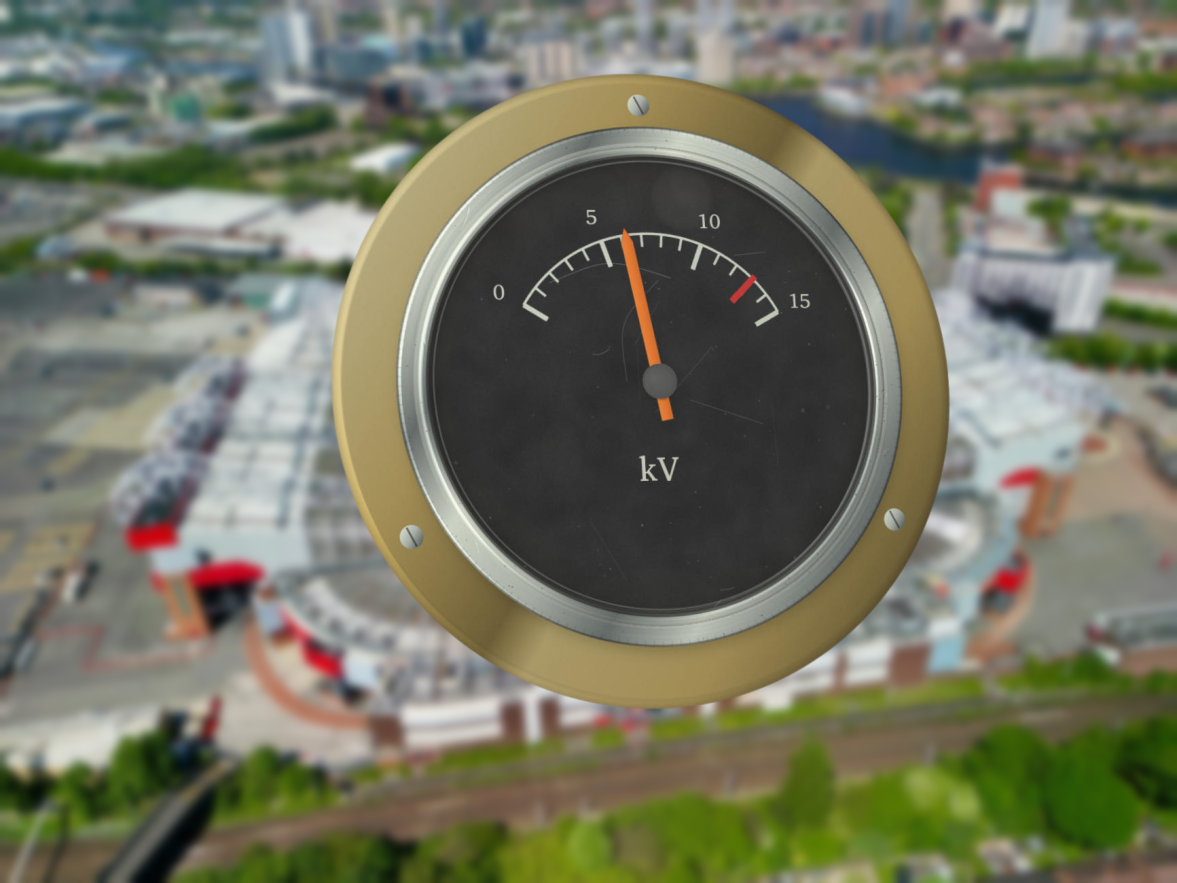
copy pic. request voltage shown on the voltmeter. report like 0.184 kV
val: 6 kV
